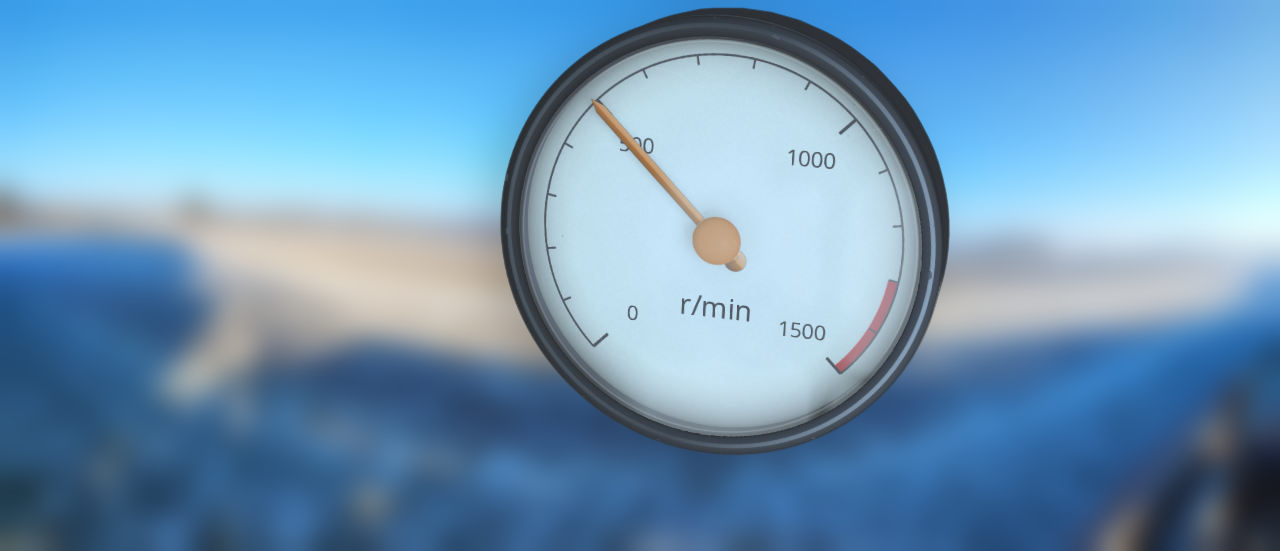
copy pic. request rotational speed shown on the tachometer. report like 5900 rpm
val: 500 rpm
